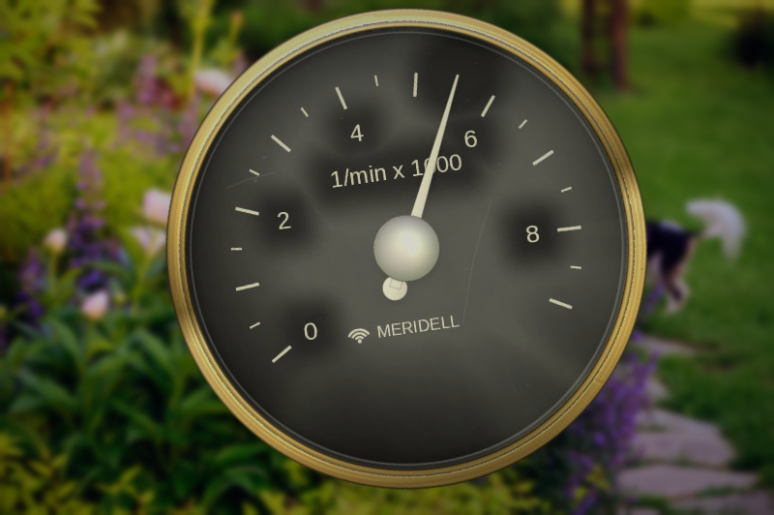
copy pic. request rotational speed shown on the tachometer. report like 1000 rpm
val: 5500 rpm
